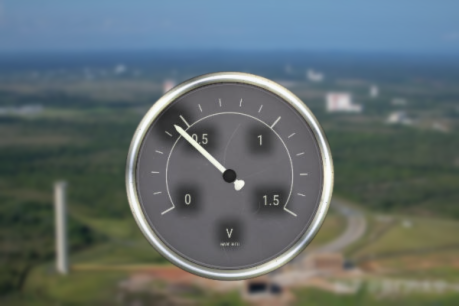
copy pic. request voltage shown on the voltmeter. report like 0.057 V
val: 0.45 V
